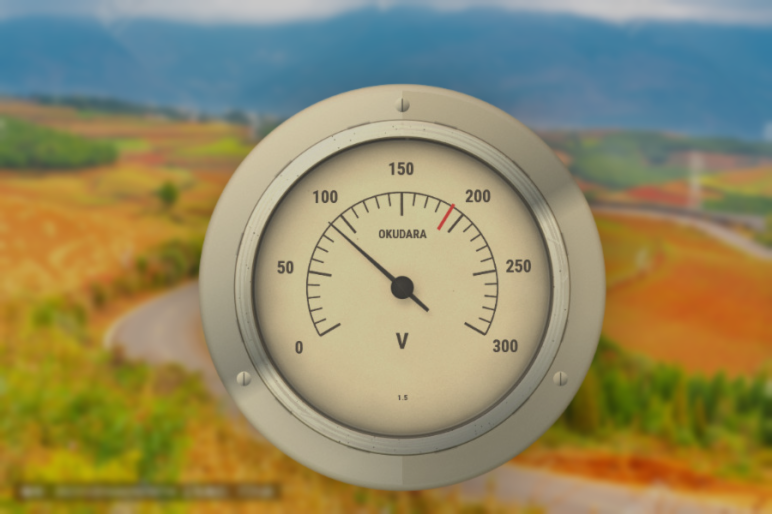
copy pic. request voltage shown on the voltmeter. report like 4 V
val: 90 V
